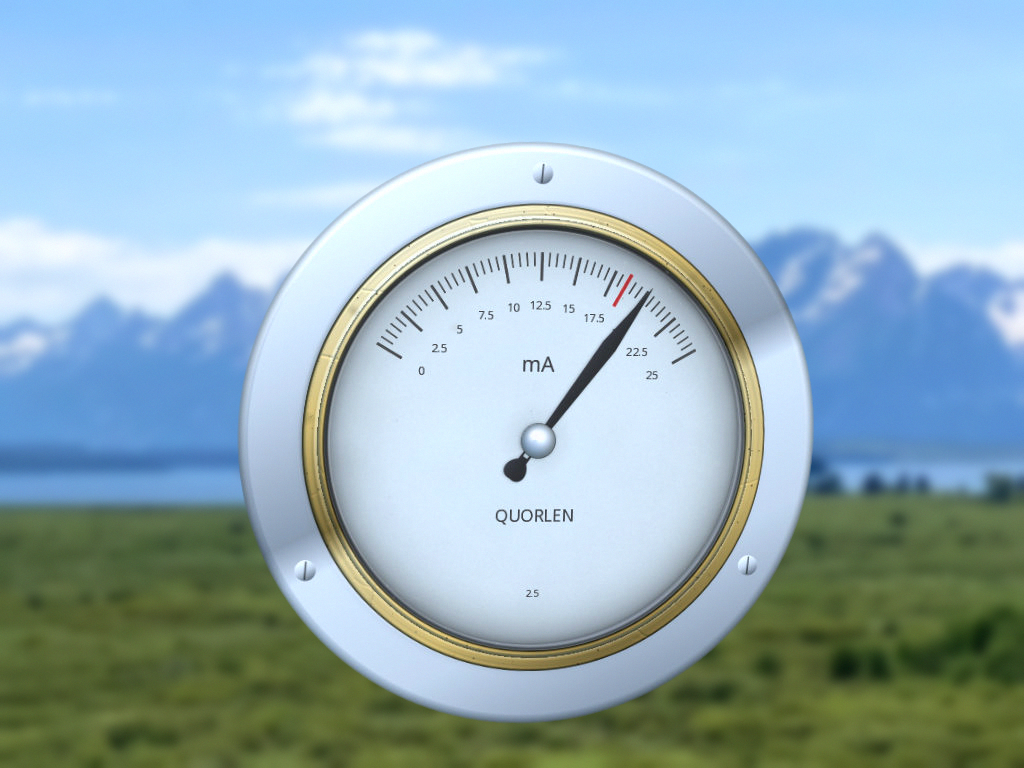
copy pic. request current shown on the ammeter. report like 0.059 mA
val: 20 mA
